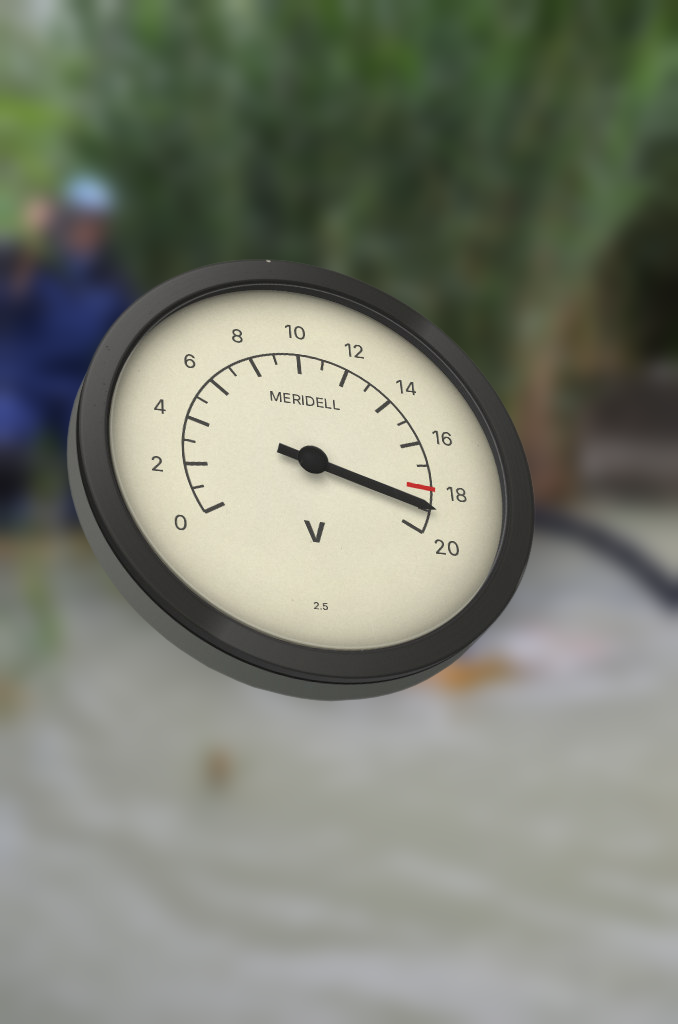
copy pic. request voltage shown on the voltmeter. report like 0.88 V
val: 19 V
